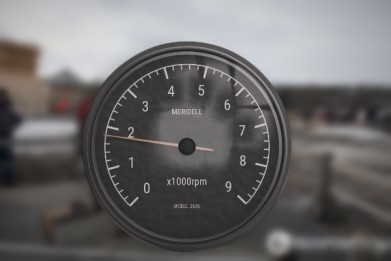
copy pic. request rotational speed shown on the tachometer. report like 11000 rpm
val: 1800 rpm
